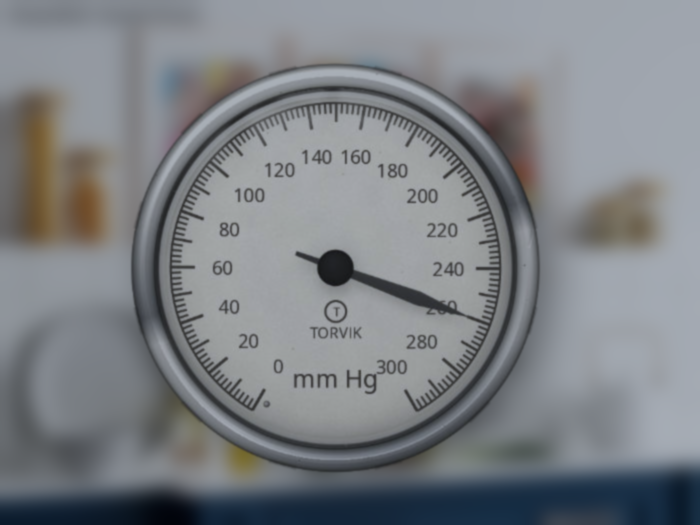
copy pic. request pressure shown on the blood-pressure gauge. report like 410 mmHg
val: 260 mmHg
